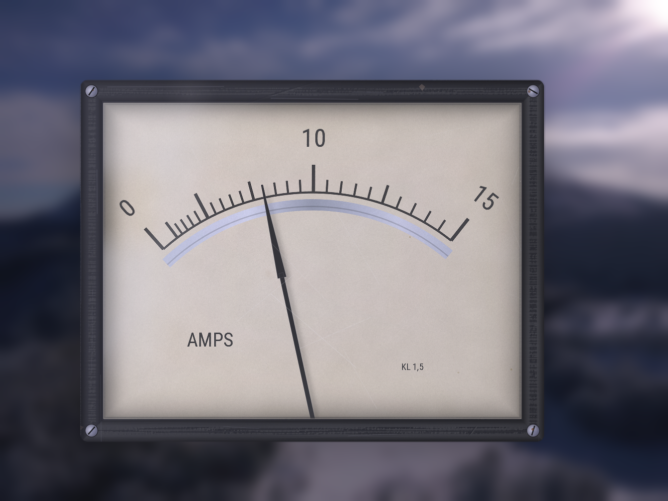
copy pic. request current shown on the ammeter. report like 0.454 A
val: 8 A
